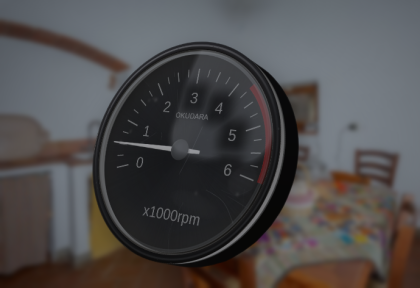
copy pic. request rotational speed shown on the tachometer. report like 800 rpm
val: 500 rpm
